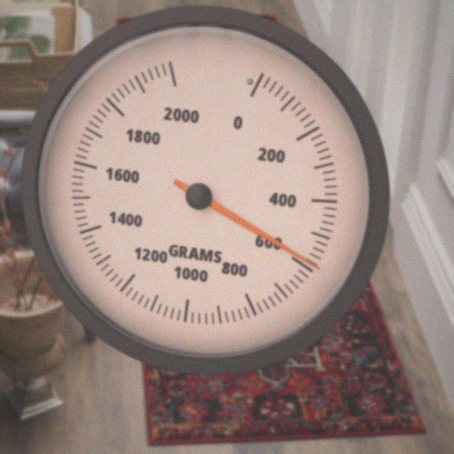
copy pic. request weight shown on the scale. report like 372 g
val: 580 g
